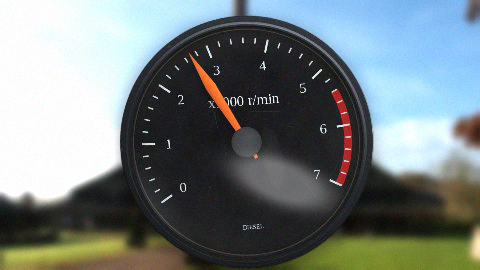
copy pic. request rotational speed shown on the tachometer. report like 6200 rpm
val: 2700 rpm
